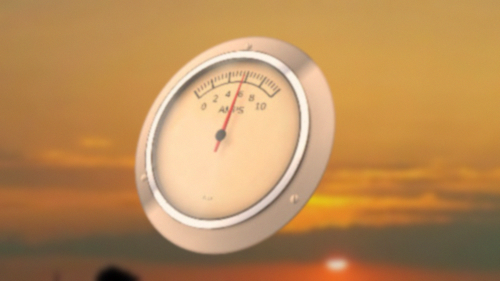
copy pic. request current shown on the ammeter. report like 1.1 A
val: 6 A
